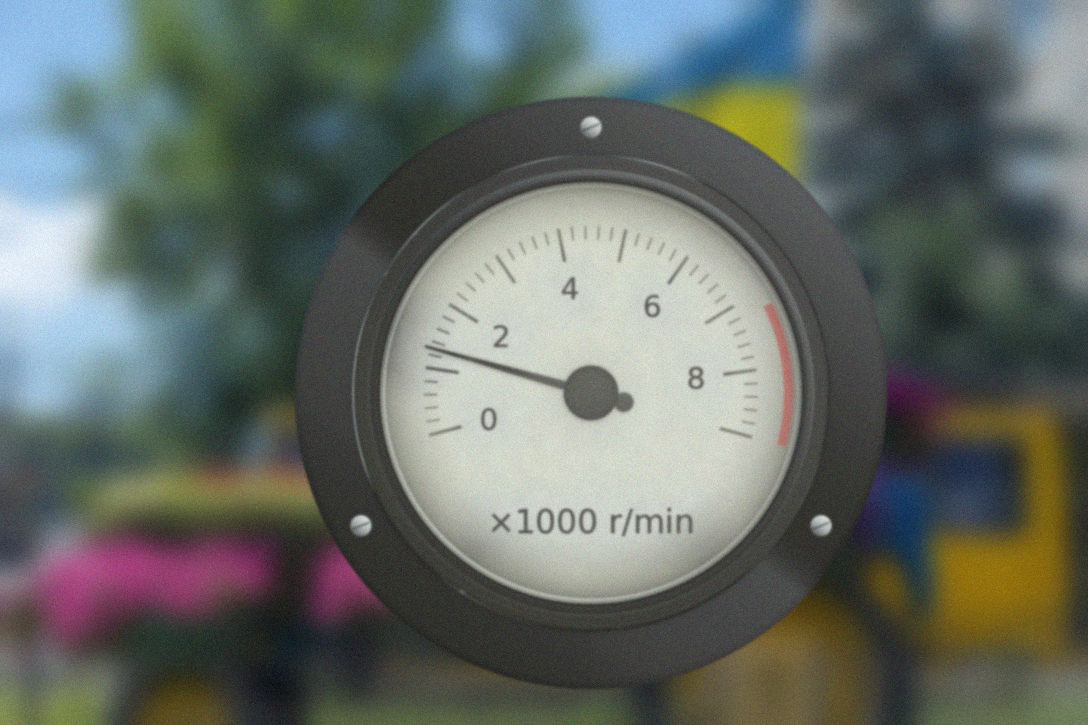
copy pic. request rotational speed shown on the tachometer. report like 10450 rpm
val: 1300 rpm
